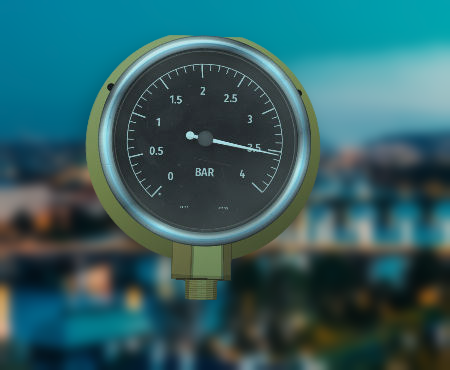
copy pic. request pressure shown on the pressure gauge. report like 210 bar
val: 3.55 bar
